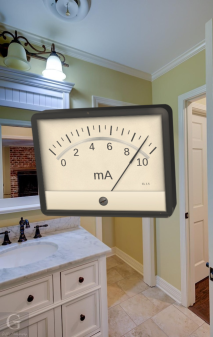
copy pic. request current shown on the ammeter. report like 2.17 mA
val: 9 mA
